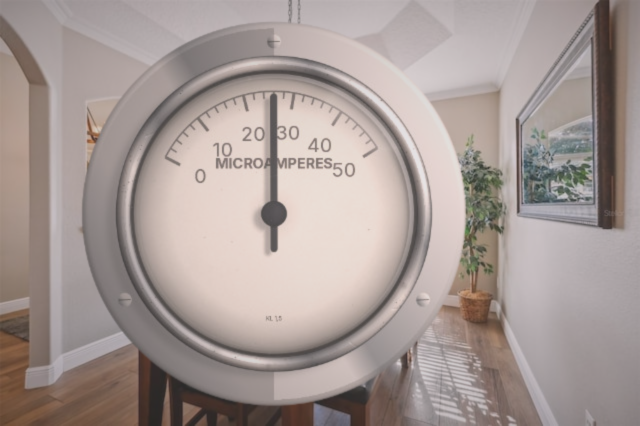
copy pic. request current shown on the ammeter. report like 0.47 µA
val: 26 µA
